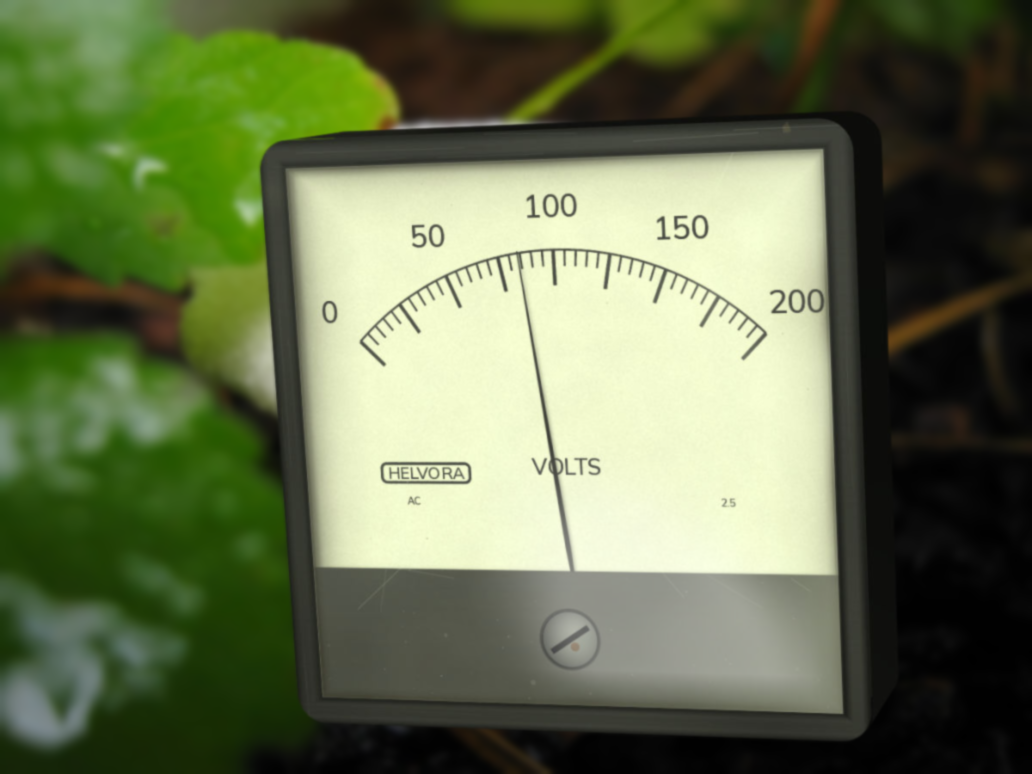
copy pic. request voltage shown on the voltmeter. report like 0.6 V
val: 85 V
